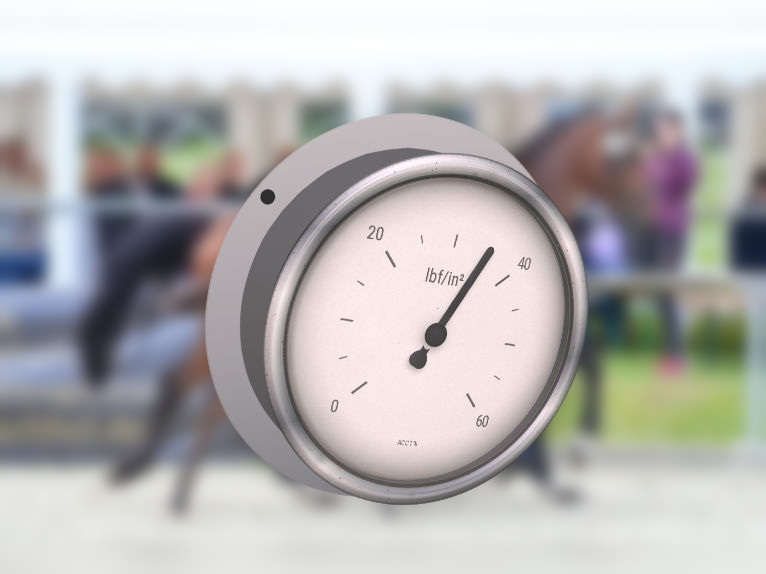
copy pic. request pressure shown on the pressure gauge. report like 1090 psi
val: 35 psi
